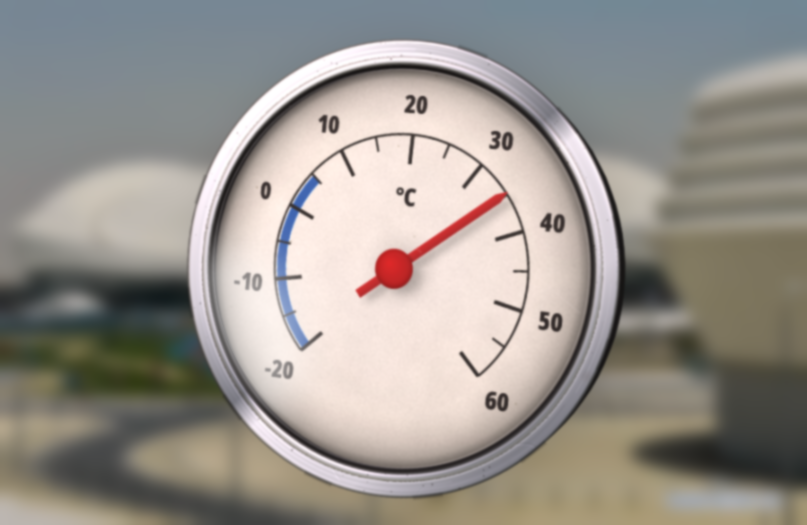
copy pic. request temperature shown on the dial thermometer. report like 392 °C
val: 35 °C
